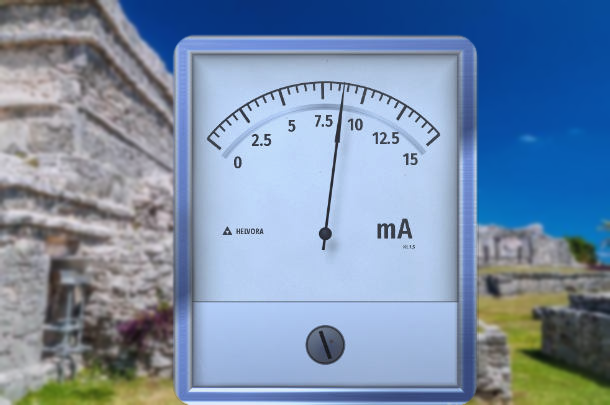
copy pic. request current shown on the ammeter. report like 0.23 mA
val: 8.75 mA
